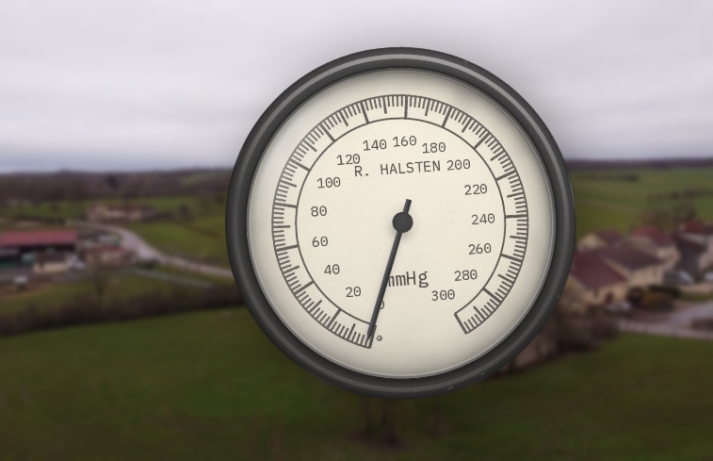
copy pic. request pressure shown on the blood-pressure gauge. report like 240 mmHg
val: 2 mmHg
